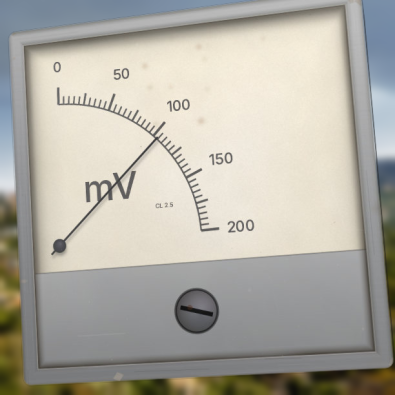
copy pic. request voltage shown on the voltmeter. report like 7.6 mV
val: 105 mV
